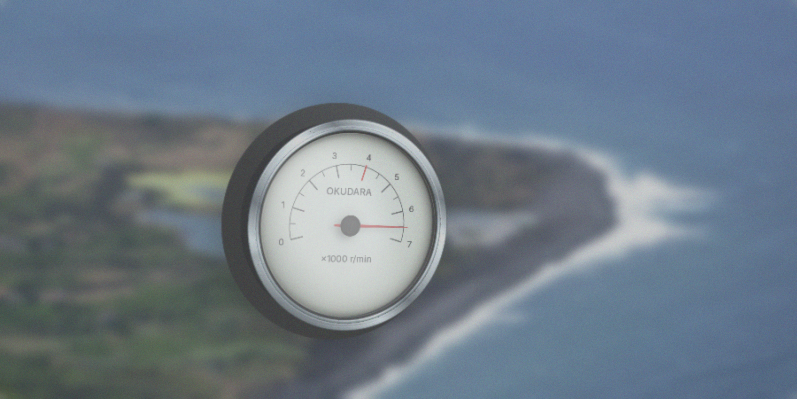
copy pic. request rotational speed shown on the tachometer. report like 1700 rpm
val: 6500 rpm
